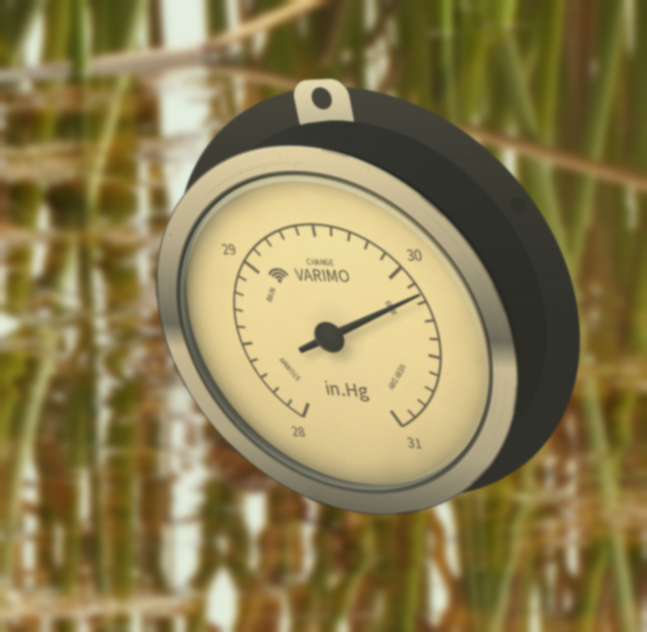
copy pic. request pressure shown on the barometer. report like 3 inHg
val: 30.15 inHg
